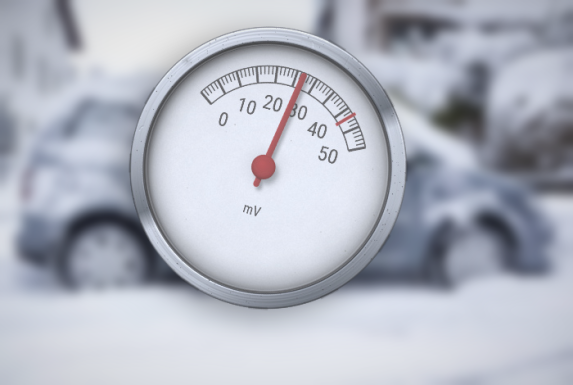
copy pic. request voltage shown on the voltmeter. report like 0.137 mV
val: 27 mV
